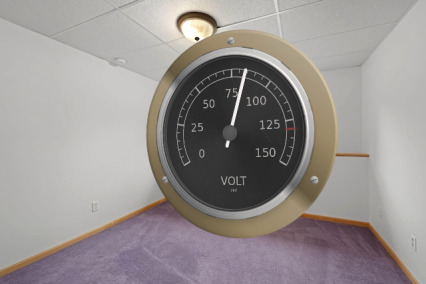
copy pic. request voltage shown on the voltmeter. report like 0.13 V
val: 85 V
